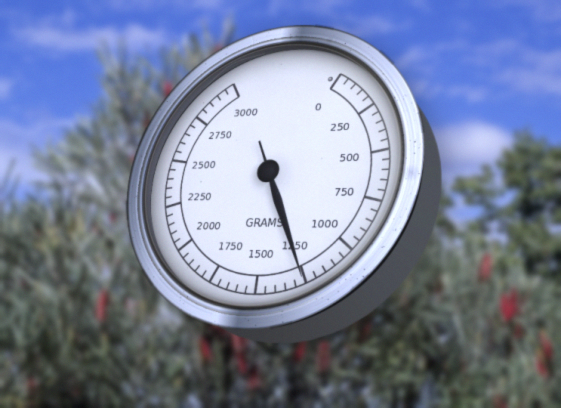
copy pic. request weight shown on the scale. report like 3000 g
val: 1250 g
